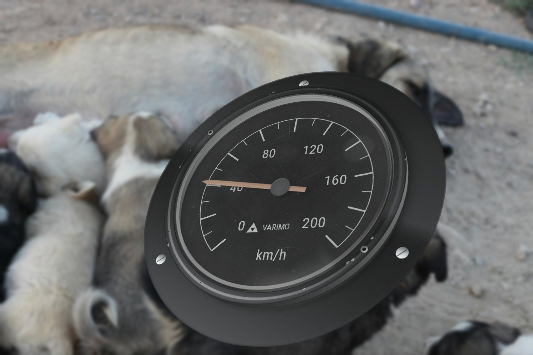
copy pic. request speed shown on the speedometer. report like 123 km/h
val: 40 km/h
